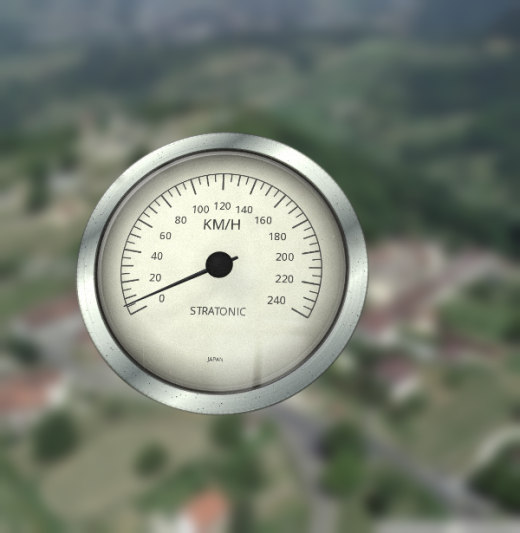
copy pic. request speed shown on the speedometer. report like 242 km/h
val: 5 km/h
